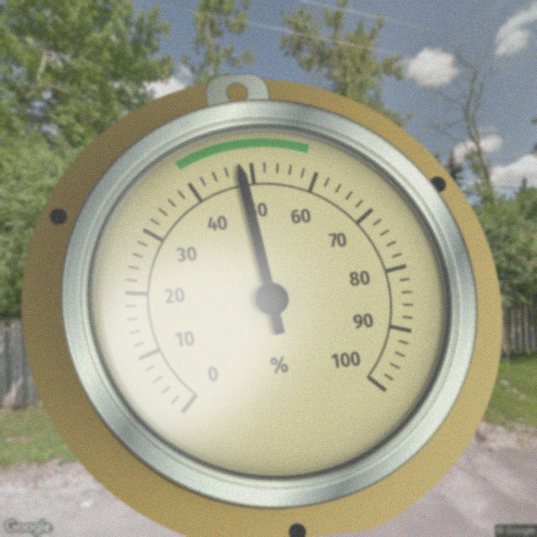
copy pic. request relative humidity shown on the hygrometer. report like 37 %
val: 48 %
